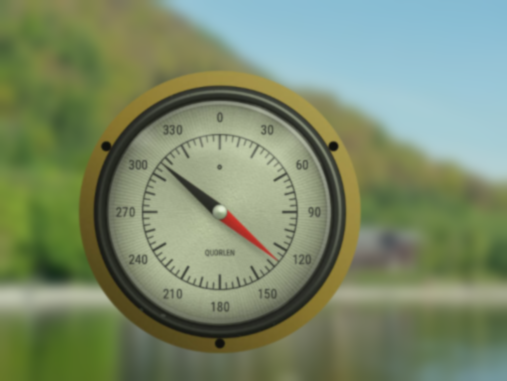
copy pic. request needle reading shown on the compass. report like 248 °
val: 130 °
